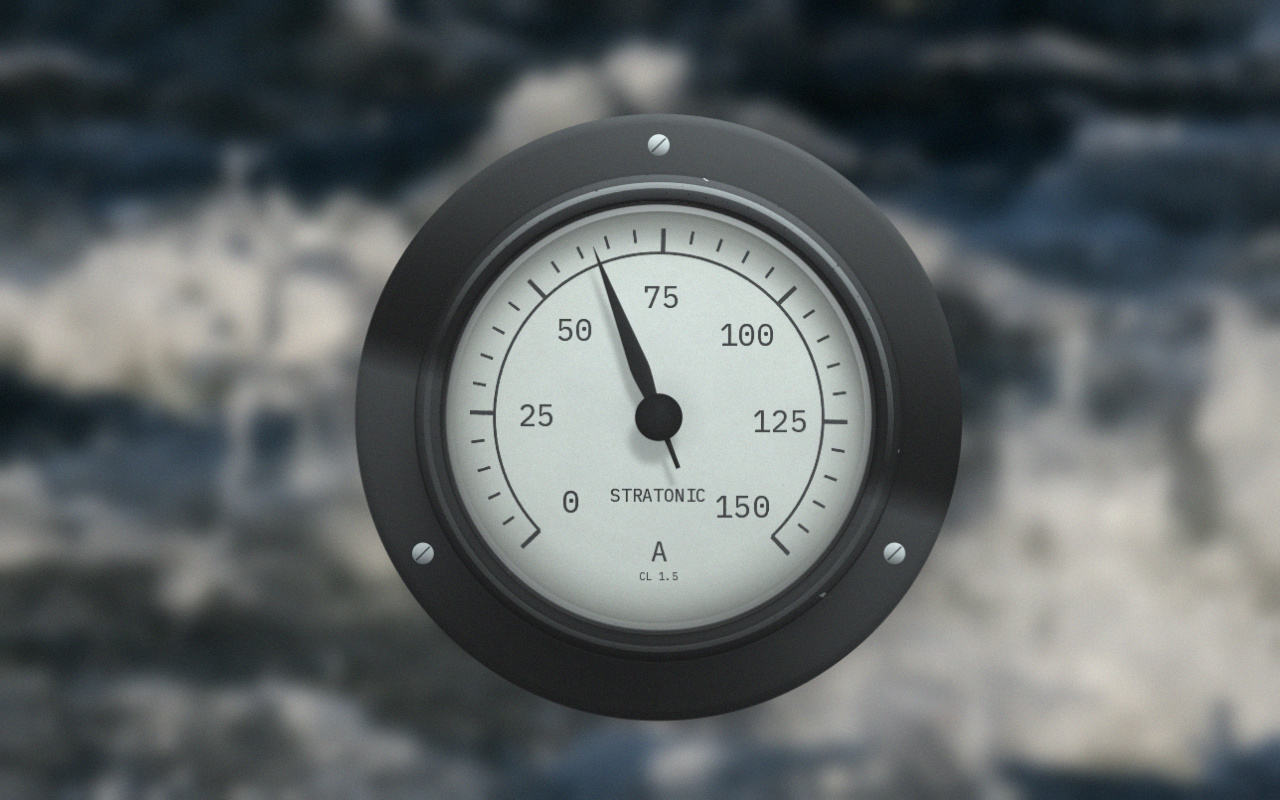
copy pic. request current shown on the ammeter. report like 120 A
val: 62.5 A
